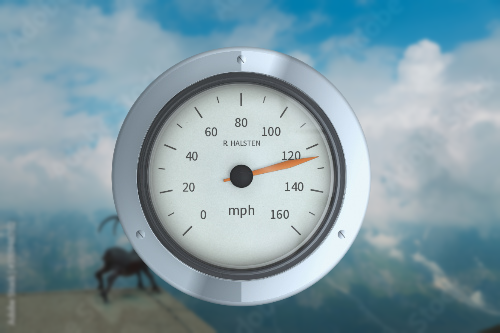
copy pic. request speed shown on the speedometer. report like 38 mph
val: 125 mph
